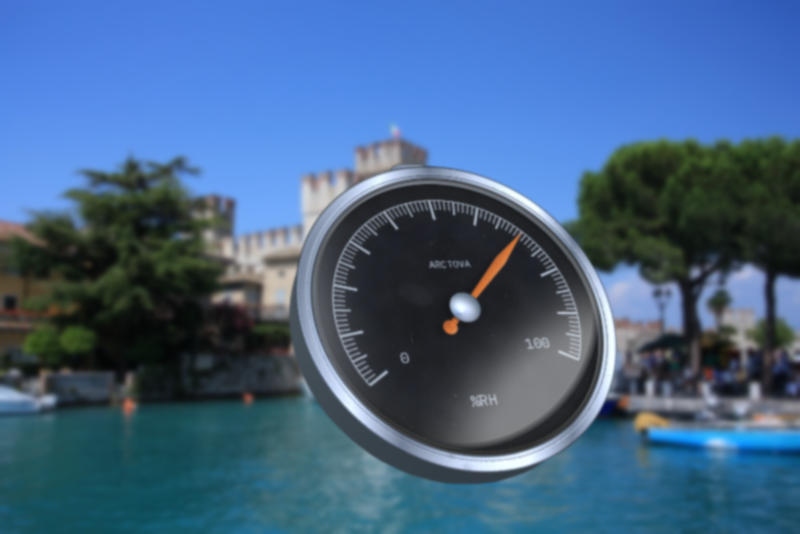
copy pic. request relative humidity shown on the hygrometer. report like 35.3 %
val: 70 %
